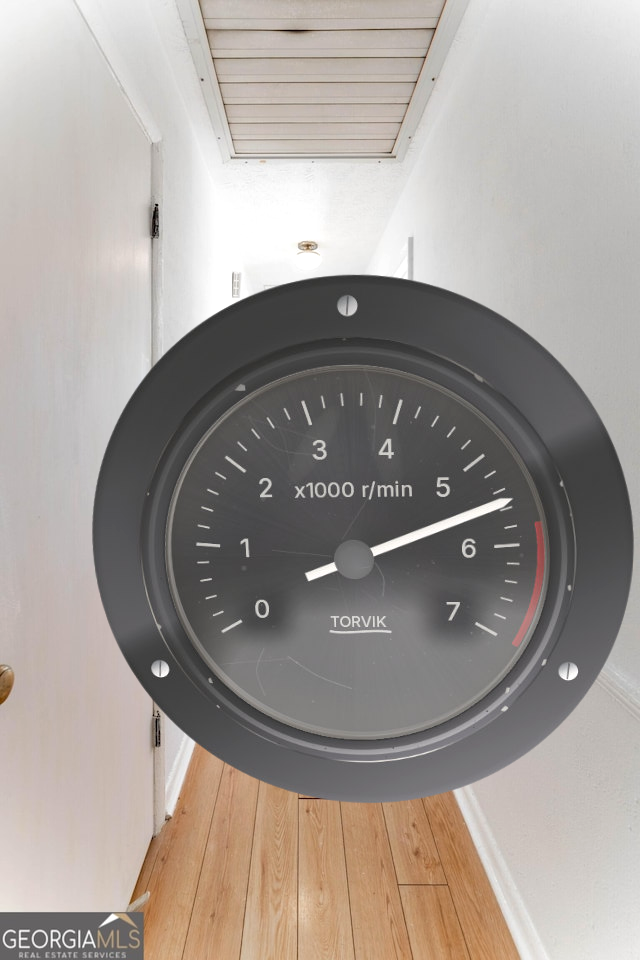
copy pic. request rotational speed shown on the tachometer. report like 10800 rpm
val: 5500 rpm
